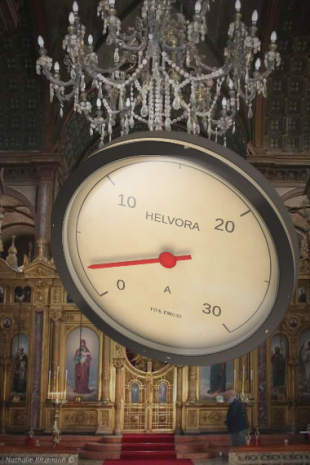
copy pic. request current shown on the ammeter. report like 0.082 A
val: 2.5 A
